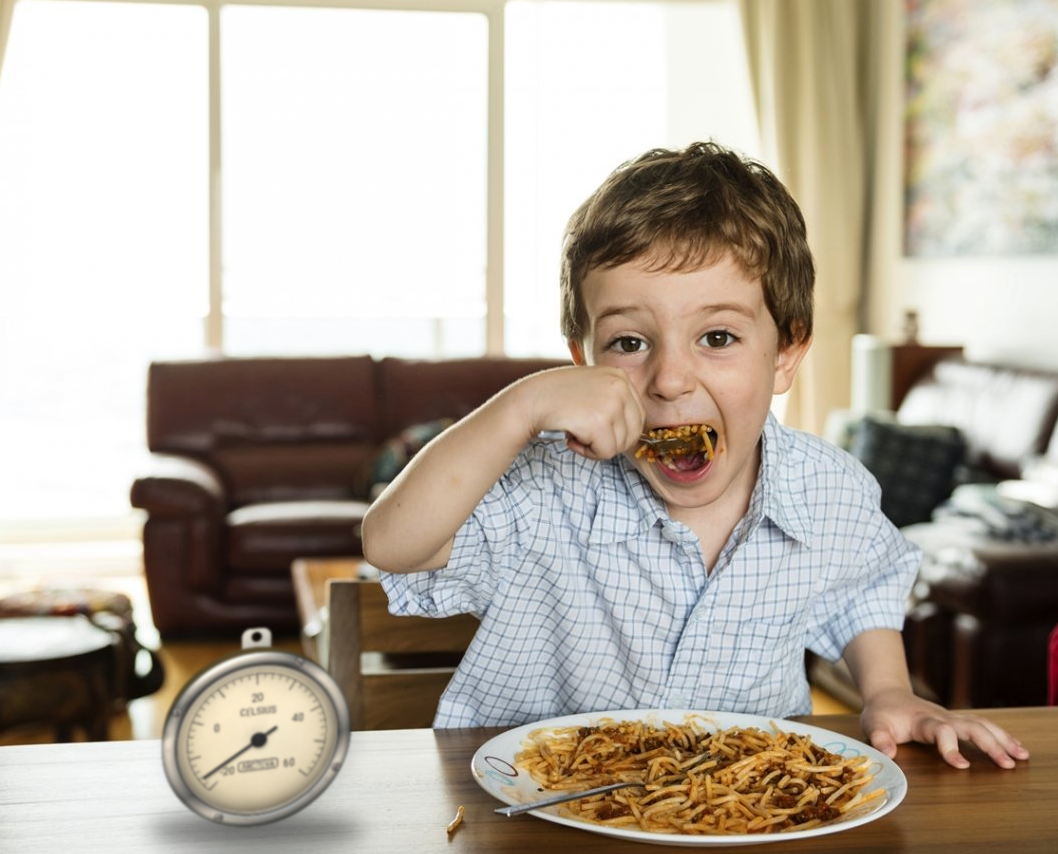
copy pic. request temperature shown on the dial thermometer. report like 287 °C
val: -16 °C
